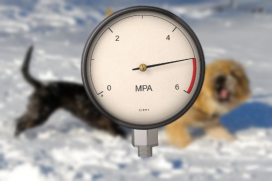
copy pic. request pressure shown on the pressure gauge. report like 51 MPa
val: 5 MPa
